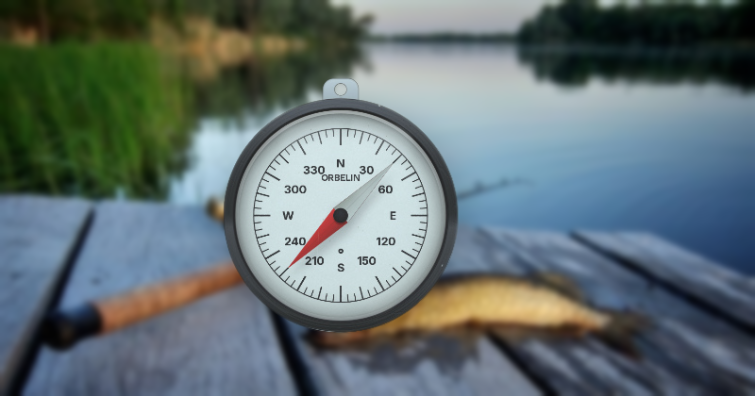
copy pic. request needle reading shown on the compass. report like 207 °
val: 225 °
